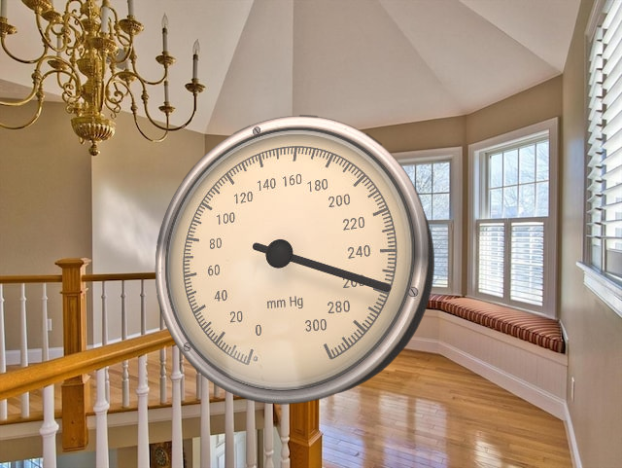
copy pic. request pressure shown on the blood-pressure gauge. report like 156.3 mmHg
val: 258 mmHg
